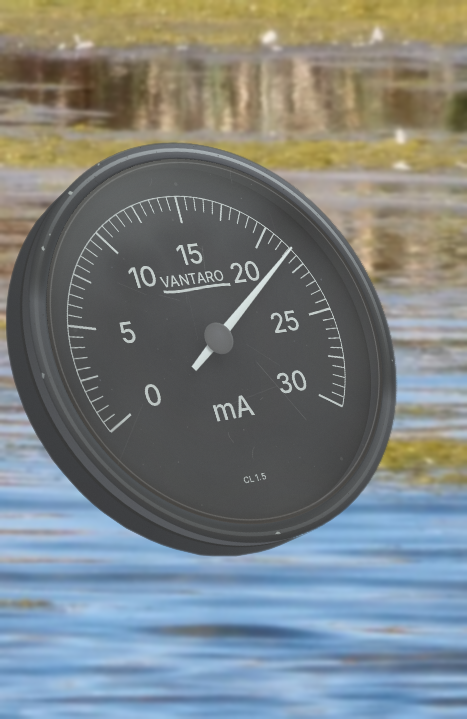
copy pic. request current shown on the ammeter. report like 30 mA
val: 21.5 mA
